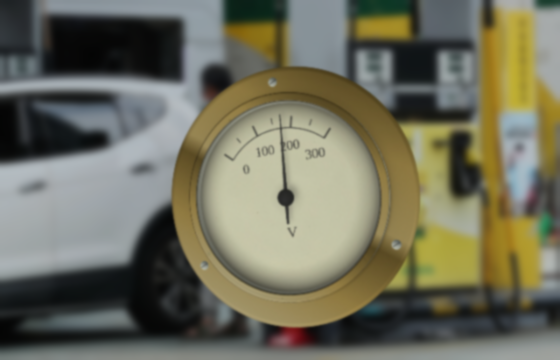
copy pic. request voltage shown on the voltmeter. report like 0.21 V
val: 175 V
